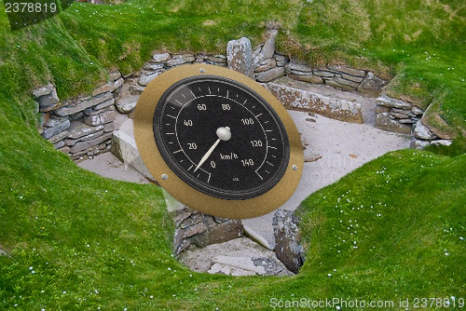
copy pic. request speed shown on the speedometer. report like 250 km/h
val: 7.5 km/h
